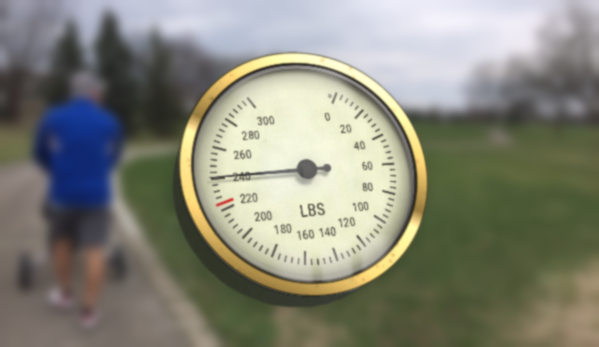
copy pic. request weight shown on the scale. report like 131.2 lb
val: 240 lb
